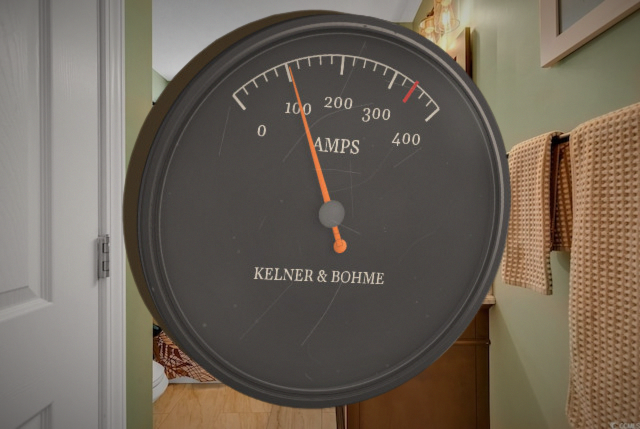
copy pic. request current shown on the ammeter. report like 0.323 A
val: 100 A
